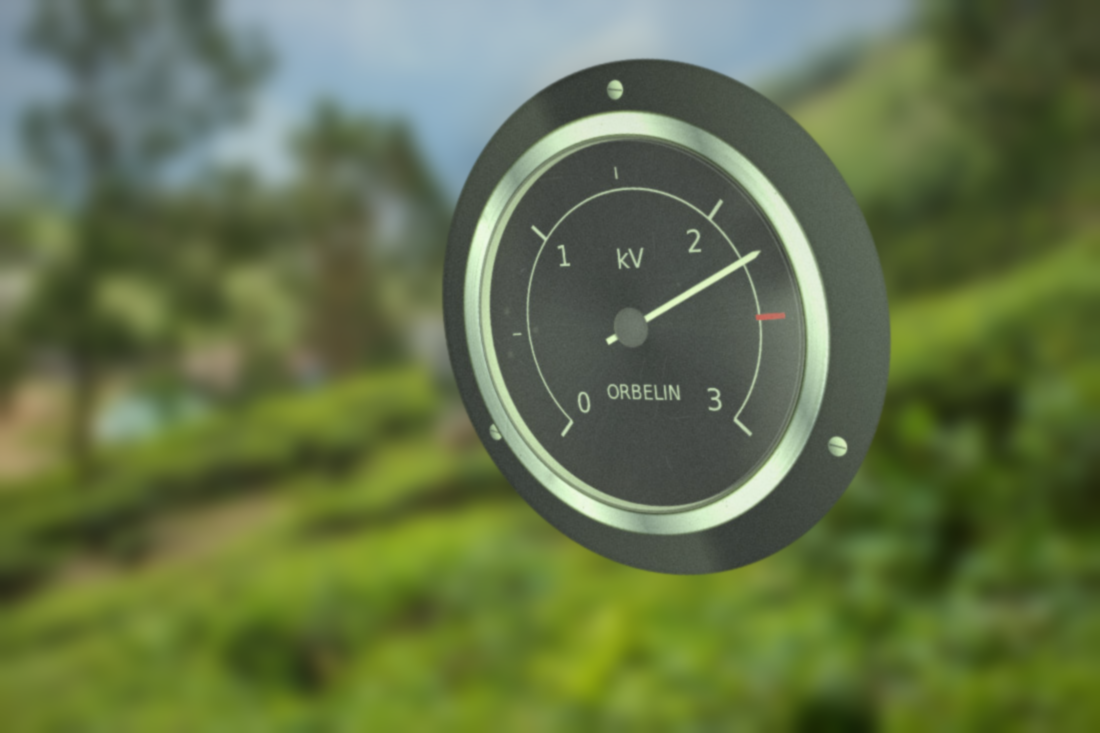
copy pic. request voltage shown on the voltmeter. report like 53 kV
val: 2.25 kV
